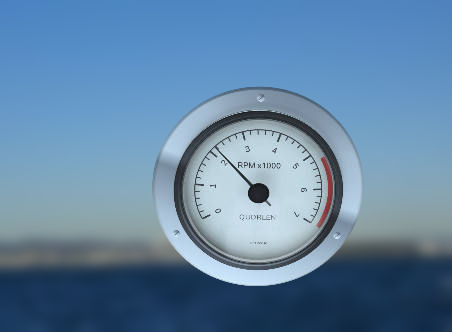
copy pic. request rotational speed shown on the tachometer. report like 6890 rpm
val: 2200 rpm
